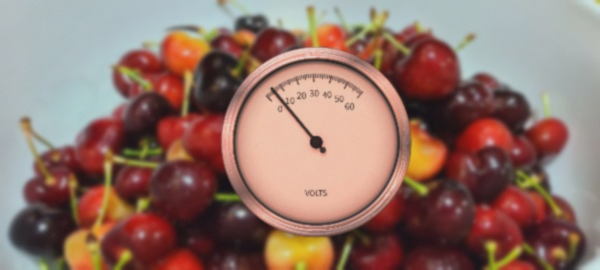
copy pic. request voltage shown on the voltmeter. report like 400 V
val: 5 V
